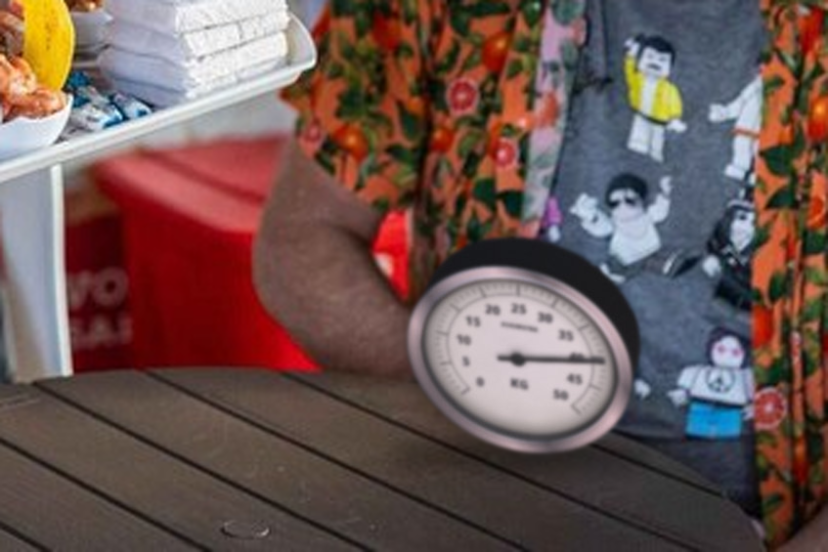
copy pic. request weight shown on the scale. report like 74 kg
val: 40 kg
